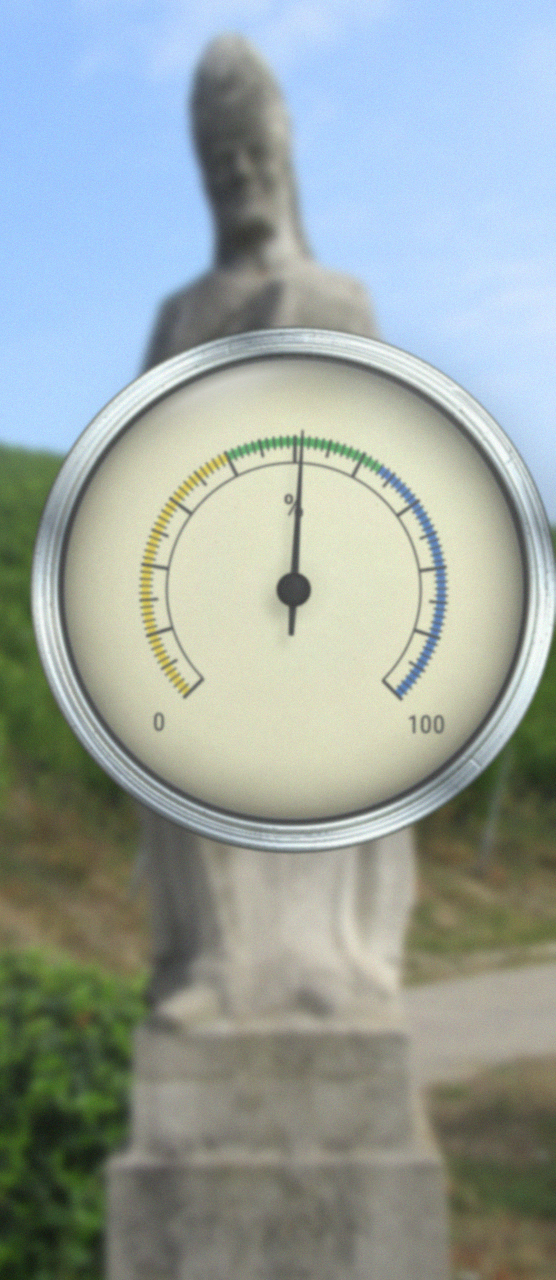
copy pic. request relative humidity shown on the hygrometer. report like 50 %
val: 51 %
